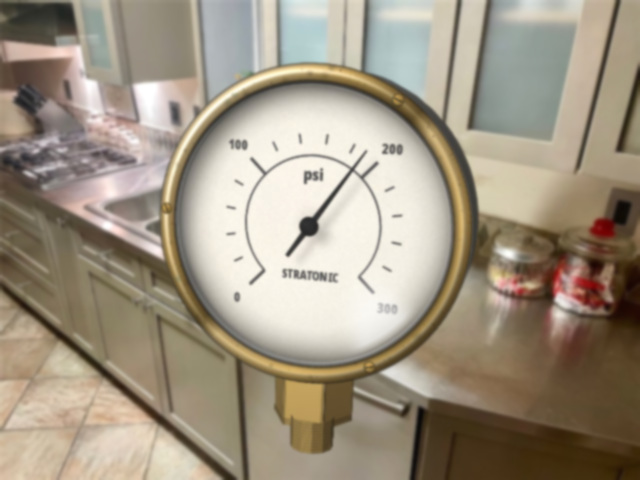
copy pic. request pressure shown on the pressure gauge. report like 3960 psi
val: 190 psi
